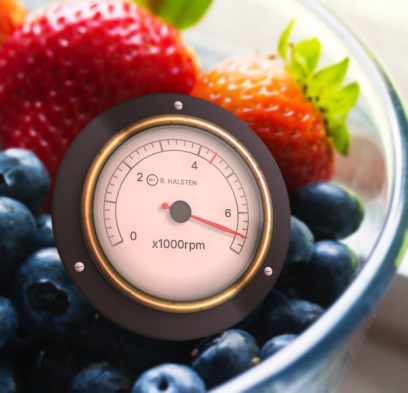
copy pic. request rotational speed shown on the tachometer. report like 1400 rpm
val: 6600 rpm
